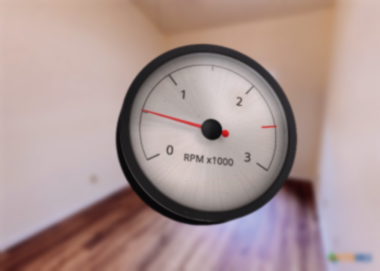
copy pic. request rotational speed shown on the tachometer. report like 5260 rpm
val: 500 rpm
